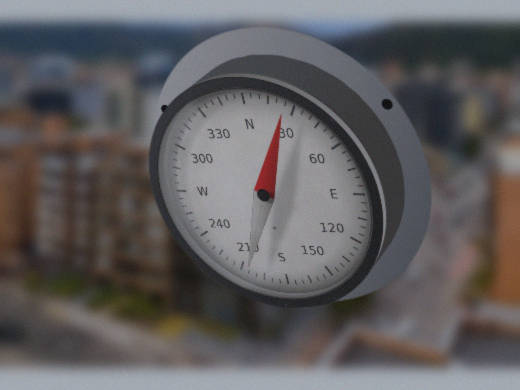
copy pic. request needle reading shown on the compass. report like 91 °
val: 25 °
